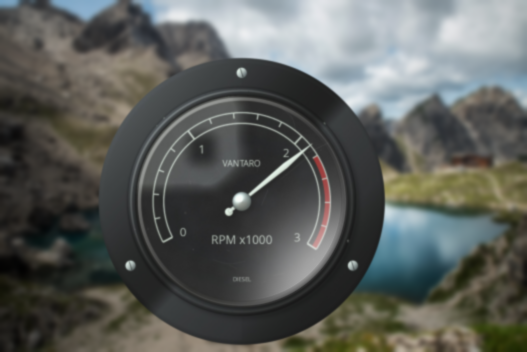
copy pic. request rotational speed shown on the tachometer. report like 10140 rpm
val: 2100 rpm
